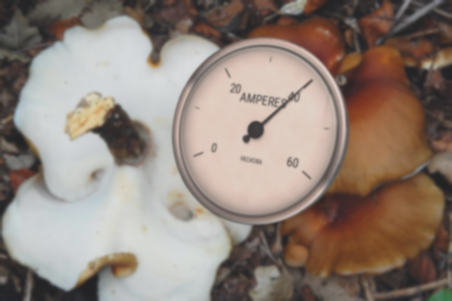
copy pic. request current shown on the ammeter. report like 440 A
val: 40 A
